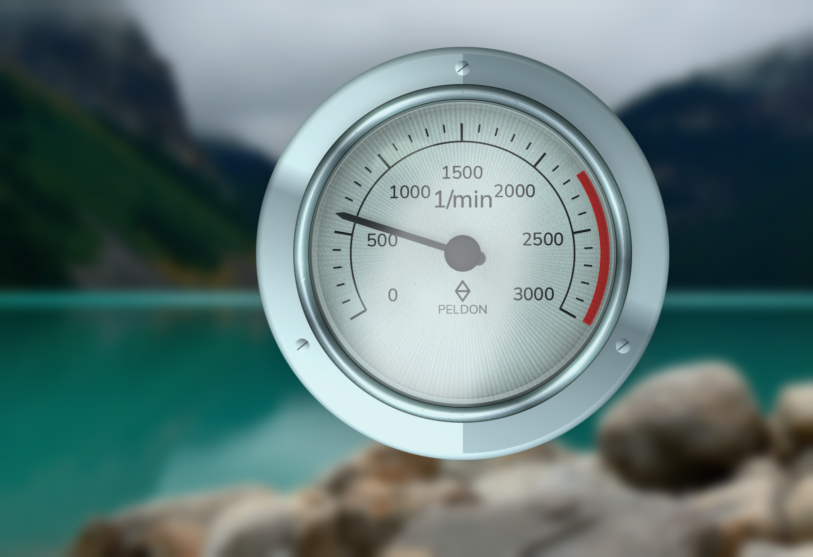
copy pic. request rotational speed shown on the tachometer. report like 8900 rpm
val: 600 rpm
